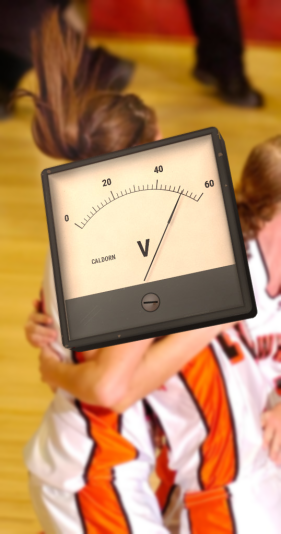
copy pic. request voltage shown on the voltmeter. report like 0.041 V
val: 52 V
